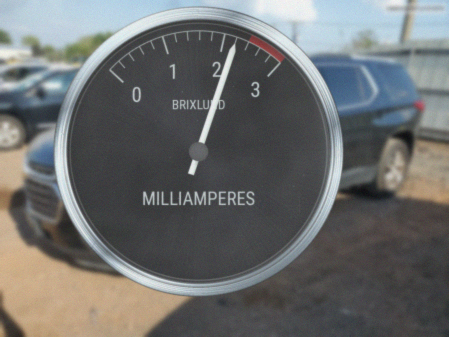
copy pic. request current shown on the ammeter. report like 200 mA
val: 2.2 mA
